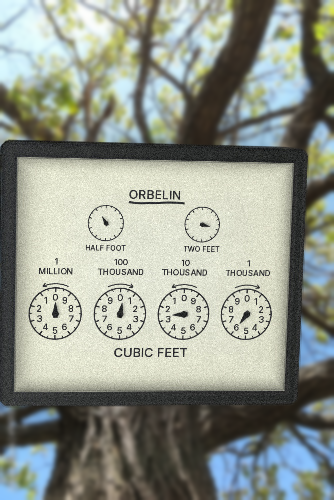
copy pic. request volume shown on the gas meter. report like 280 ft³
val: 2600 ft³
